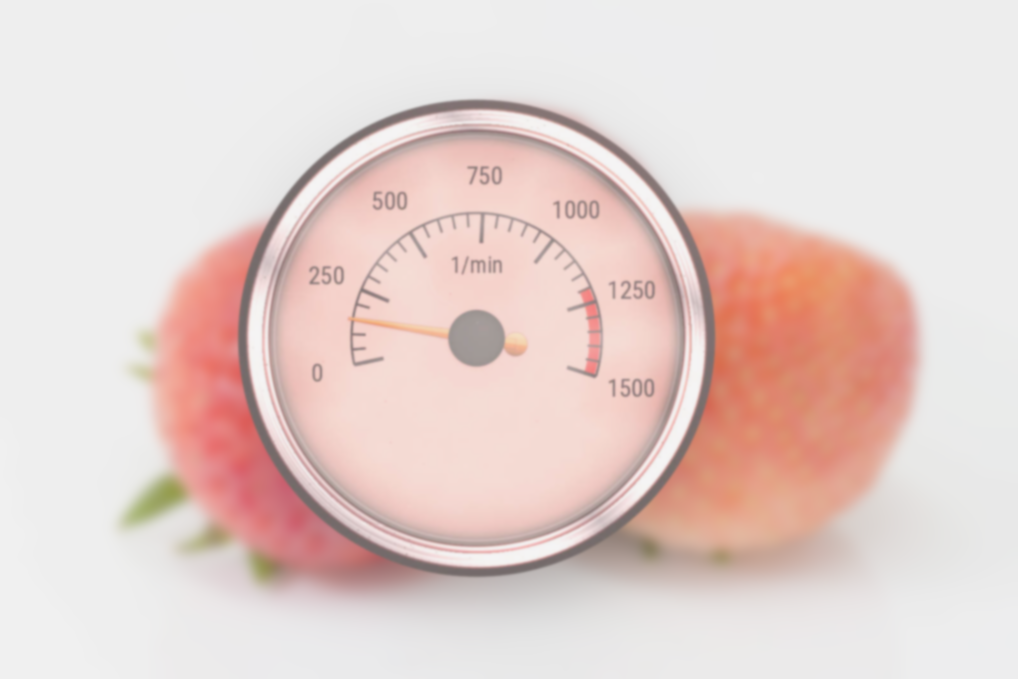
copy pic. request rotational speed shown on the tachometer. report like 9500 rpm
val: 150 rpm
